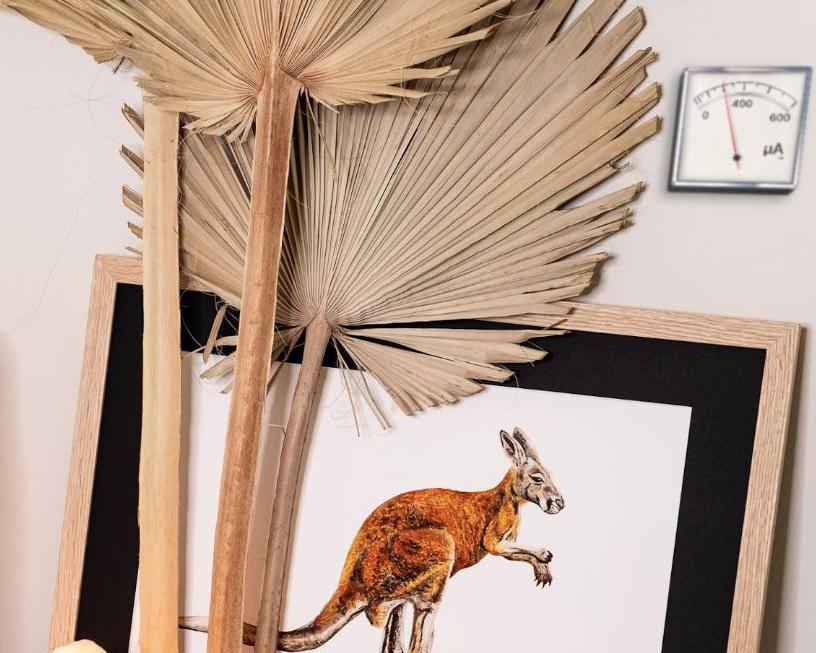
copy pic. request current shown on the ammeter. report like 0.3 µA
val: 300 µA
